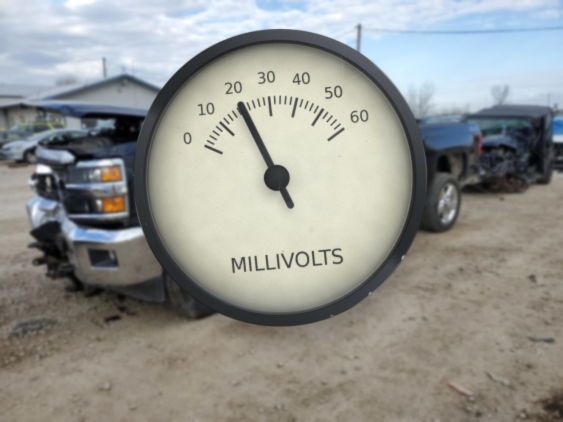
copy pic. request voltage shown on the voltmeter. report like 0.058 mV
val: 20 mV
